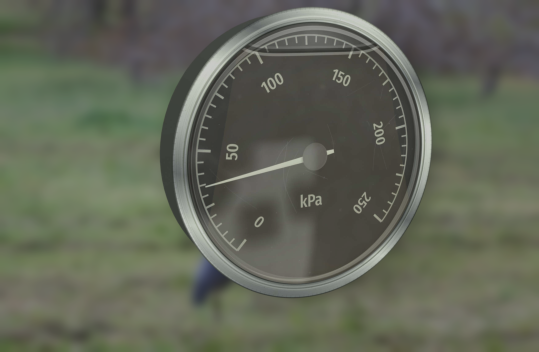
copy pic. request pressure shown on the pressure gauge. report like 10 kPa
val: 35 kPa
